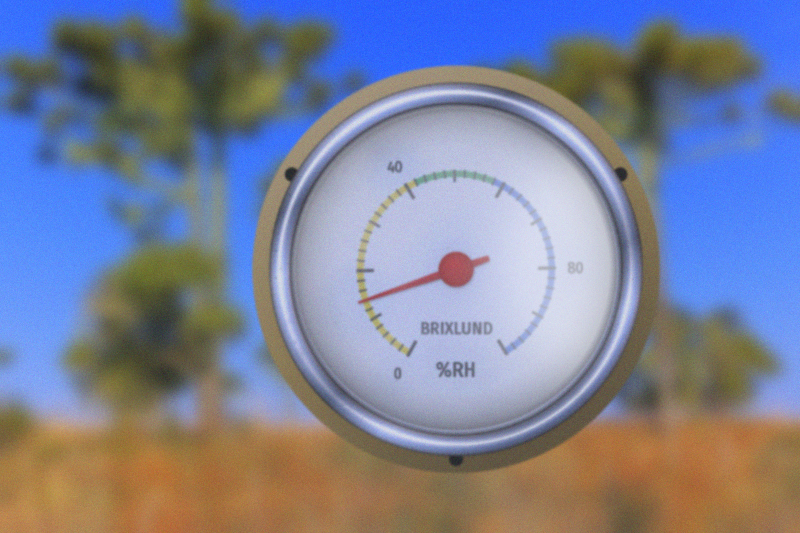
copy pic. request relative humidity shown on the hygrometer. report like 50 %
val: 14 %
